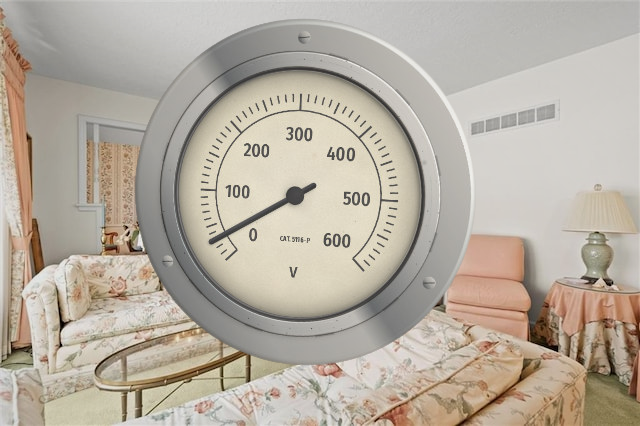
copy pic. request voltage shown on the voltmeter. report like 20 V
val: 30 V
